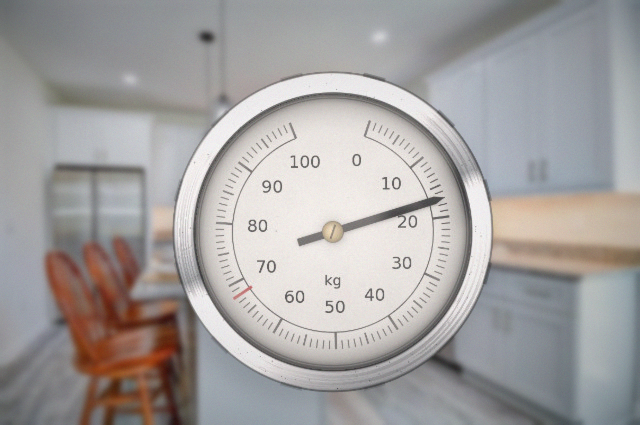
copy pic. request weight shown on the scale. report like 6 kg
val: 17 kg
